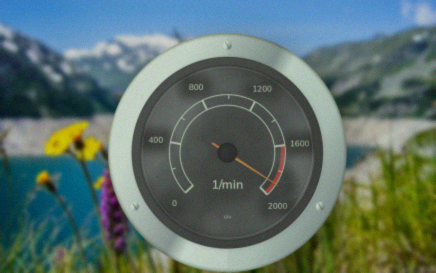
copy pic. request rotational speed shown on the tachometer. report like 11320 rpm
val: 1900 rpm
